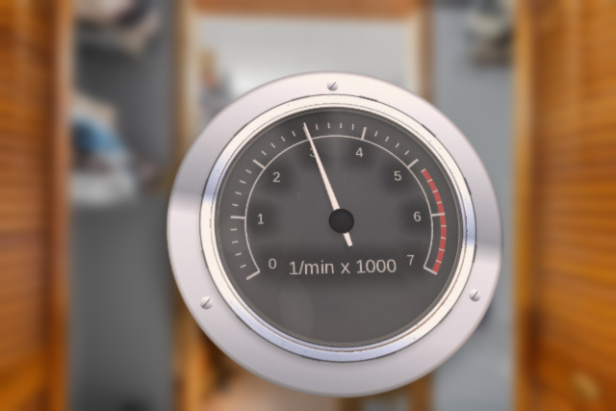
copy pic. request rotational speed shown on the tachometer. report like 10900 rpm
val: 3000 rpm
